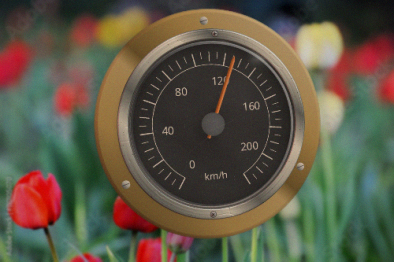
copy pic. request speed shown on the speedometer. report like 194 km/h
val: 125 km/h
